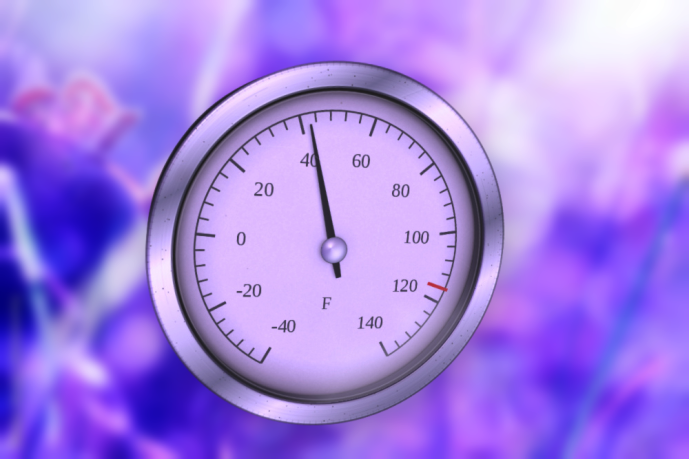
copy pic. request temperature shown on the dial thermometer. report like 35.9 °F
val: 42 °F
